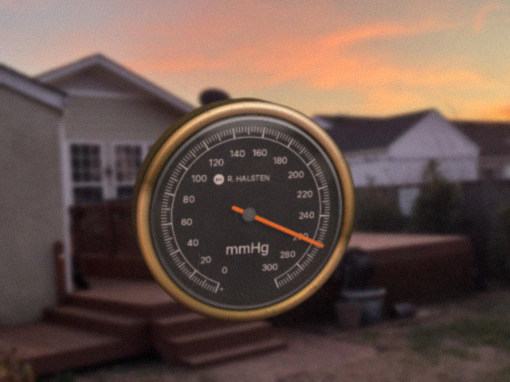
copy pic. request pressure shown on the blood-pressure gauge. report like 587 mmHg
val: 260 mmHg
